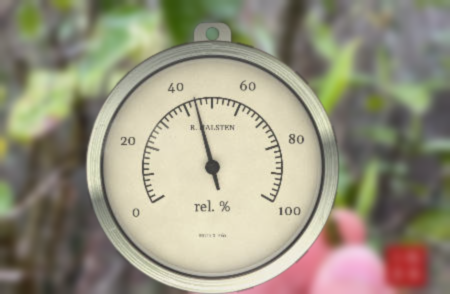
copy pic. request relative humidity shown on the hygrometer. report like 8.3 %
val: 44 %
